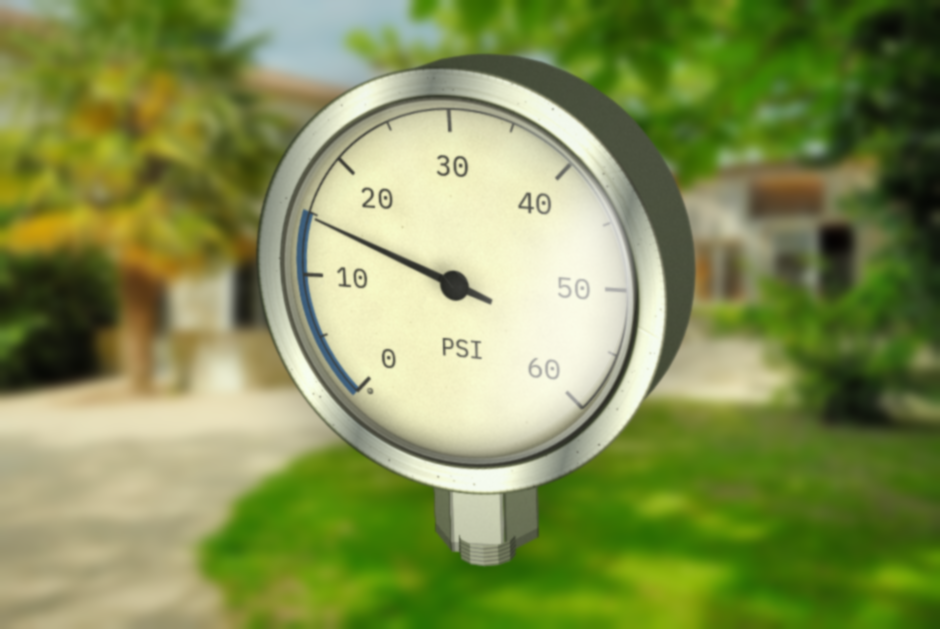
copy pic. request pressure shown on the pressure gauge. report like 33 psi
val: 15 psi
